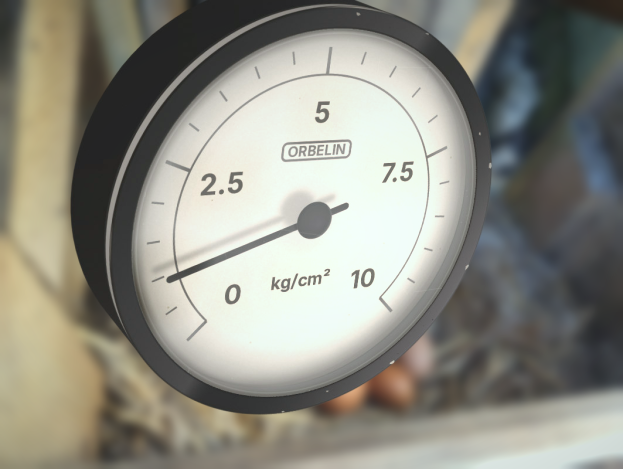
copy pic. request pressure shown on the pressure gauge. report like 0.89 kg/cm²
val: 1 kg/cm²
